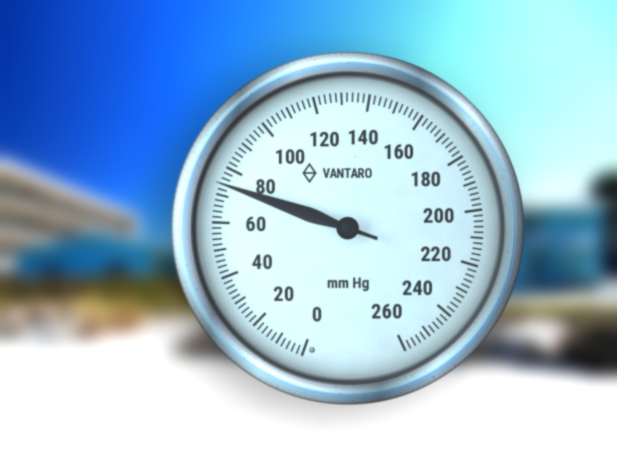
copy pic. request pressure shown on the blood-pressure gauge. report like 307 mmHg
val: 74 mmHg
